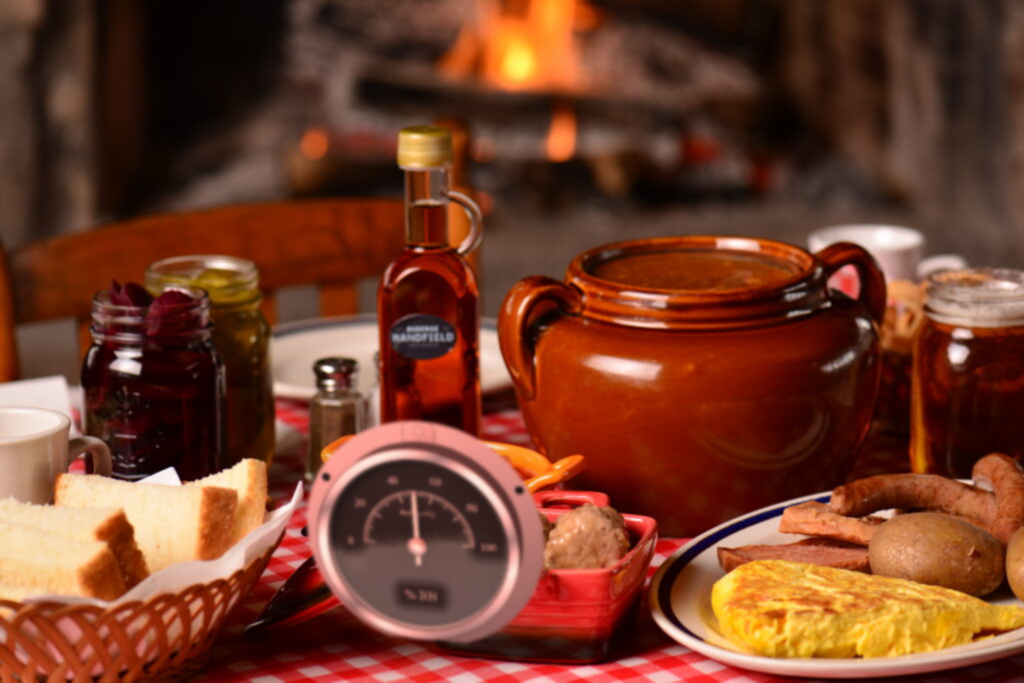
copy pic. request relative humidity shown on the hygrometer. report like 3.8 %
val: 50 %
